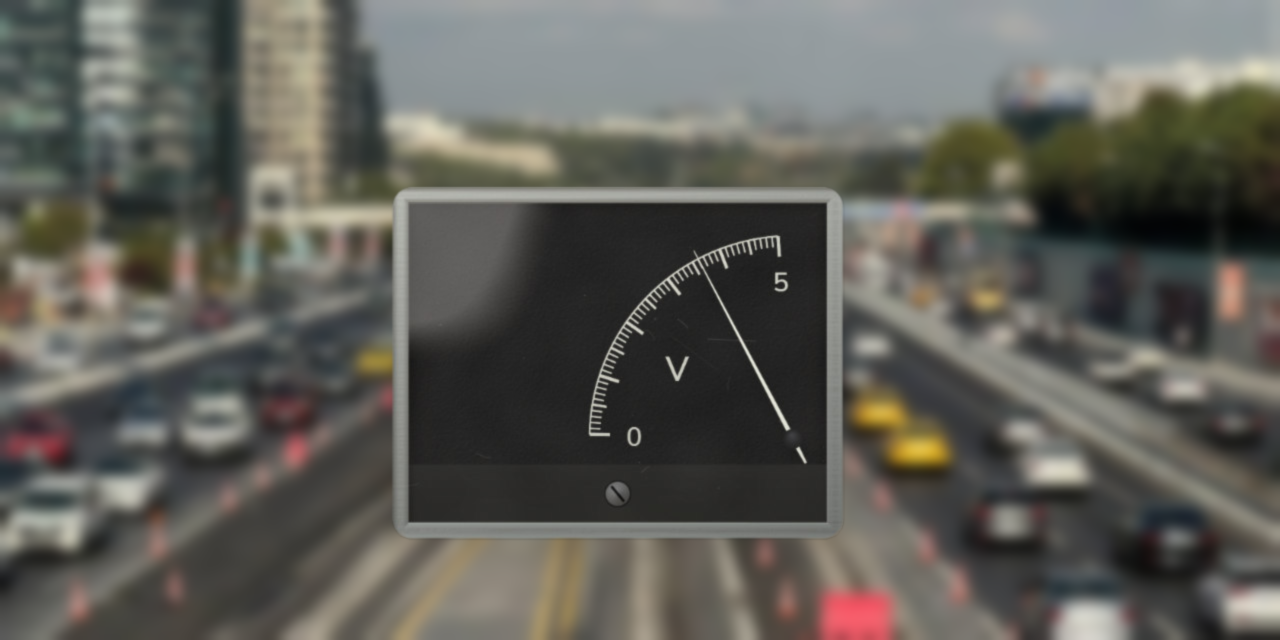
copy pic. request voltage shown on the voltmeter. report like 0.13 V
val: 3.6 V
